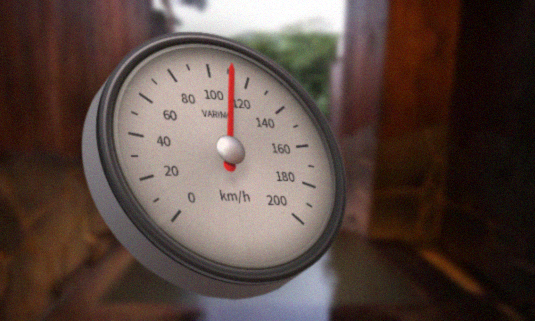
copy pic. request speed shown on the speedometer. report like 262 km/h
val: 110 km/h
